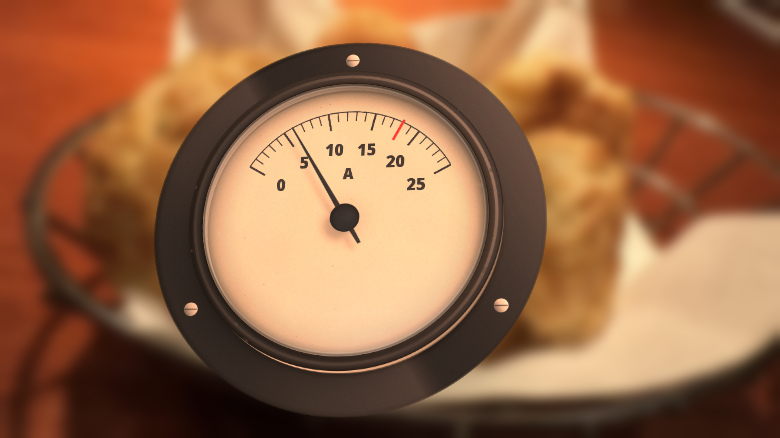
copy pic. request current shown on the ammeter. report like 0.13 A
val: 6 A
